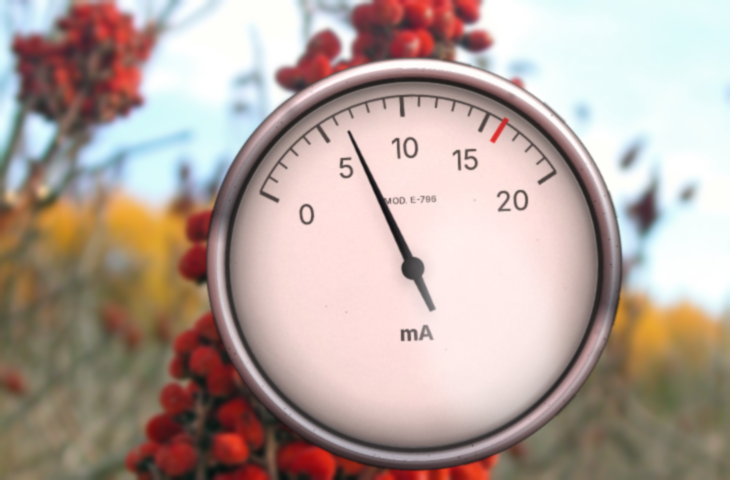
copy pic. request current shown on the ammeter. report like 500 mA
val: 6.5 mA
